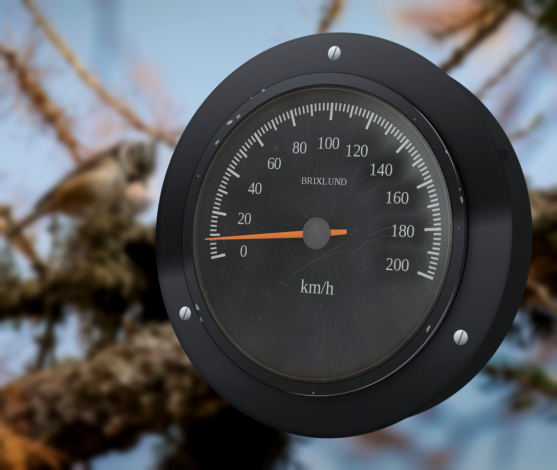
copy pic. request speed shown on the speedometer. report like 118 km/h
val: 8 km/h
